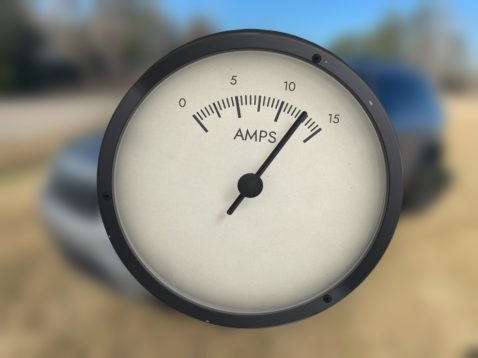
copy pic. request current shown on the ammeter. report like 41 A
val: 12.5 A
